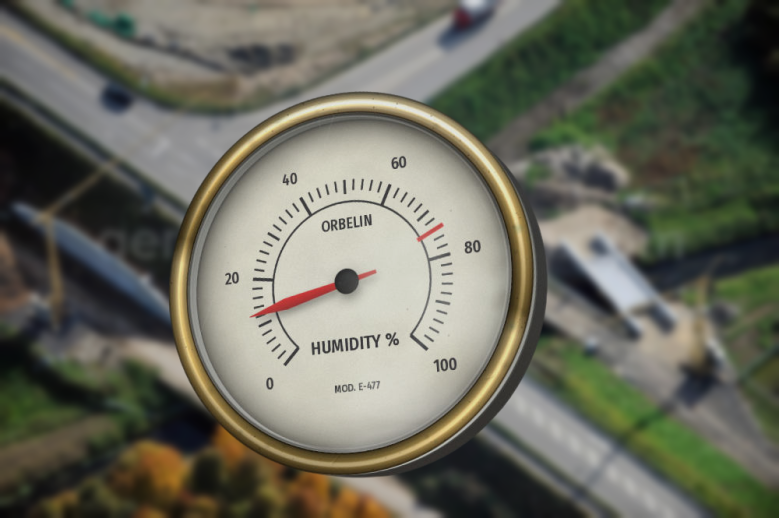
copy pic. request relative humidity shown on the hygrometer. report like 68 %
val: 12 %
